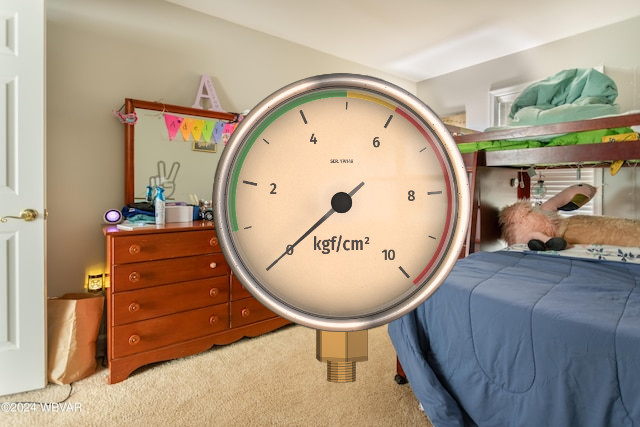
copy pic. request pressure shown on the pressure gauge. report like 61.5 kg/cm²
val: 0 kg/cm²
